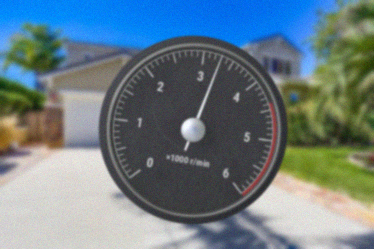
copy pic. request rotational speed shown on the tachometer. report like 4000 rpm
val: 3300 rpm
